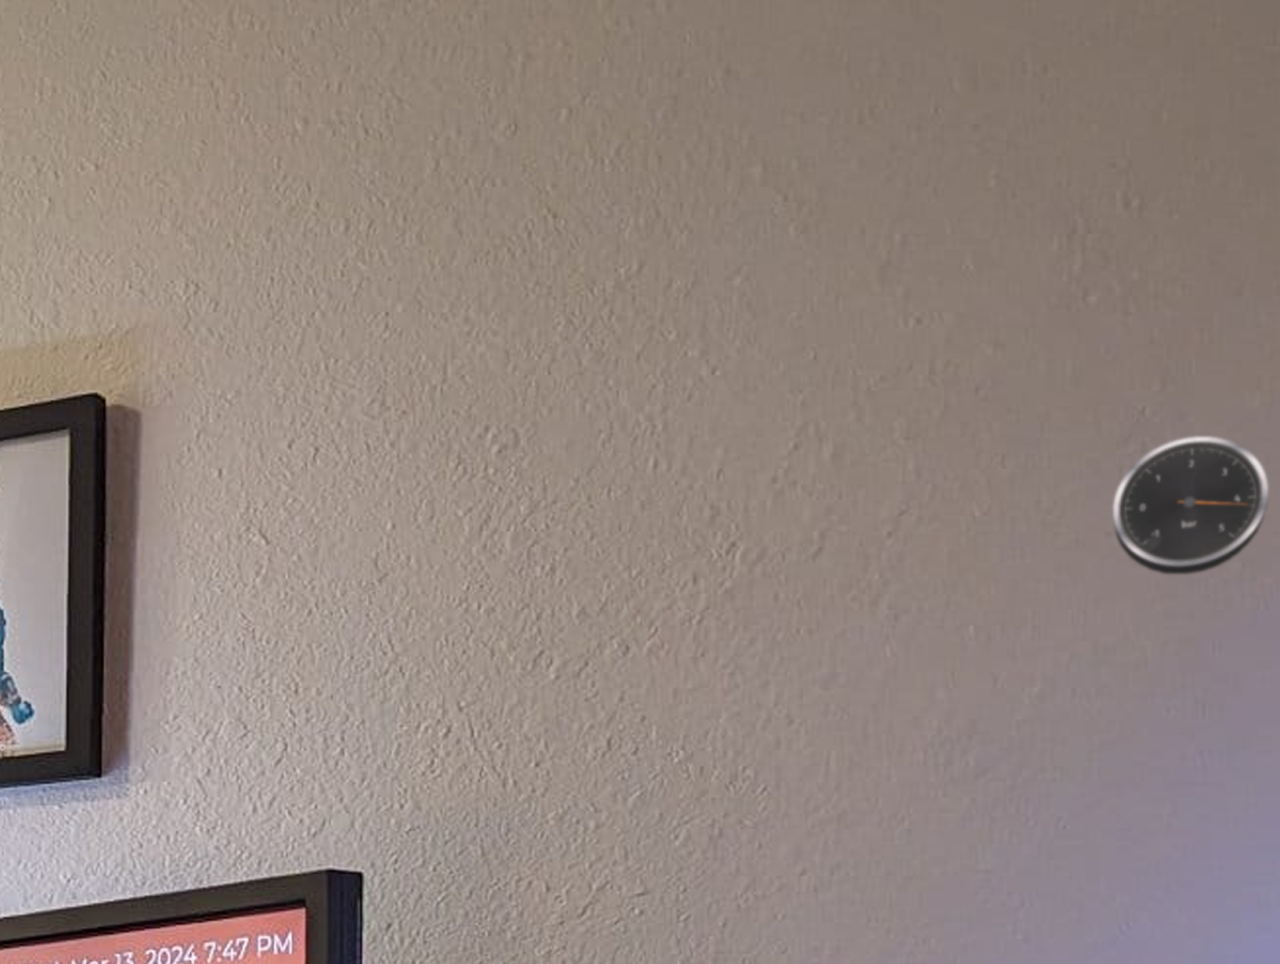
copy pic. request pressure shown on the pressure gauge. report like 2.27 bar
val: 4.2 bar
